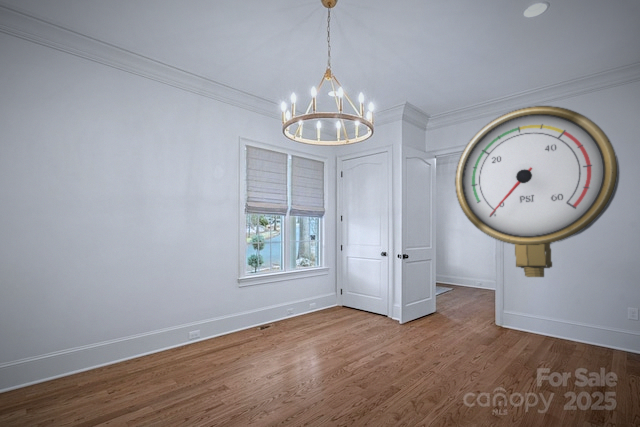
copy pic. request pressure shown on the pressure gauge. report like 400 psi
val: 0 psi
